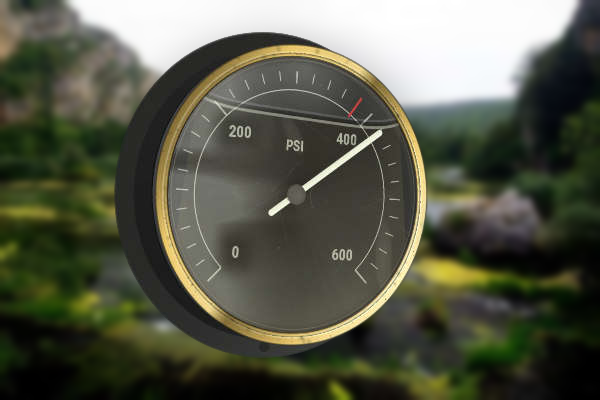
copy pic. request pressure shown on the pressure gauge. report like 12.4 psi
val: 420 psi
